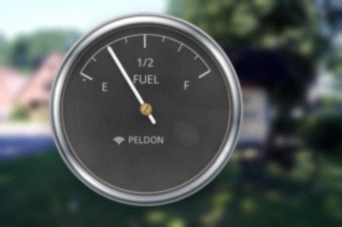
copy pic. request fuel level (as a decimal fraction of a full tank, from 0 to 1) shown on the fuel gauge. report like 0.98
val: 0.25
